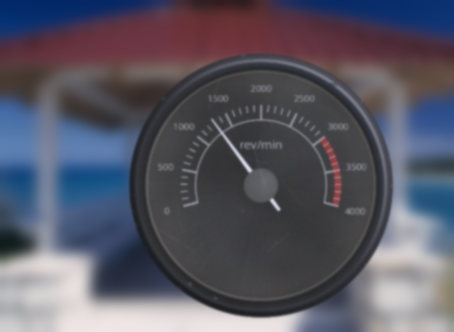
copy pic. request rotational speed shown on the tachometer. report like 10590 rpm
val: 1300 rpm
